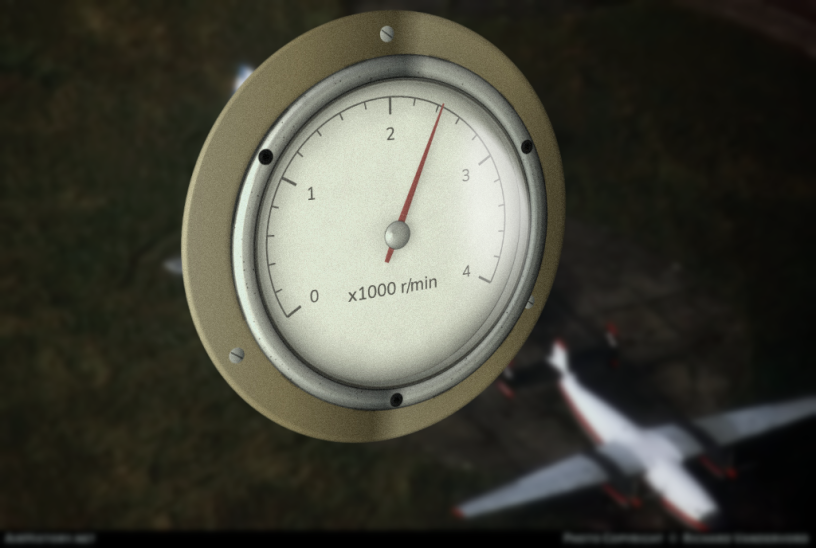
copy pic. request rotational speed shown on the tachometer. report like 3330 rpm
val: 2400 rpm
